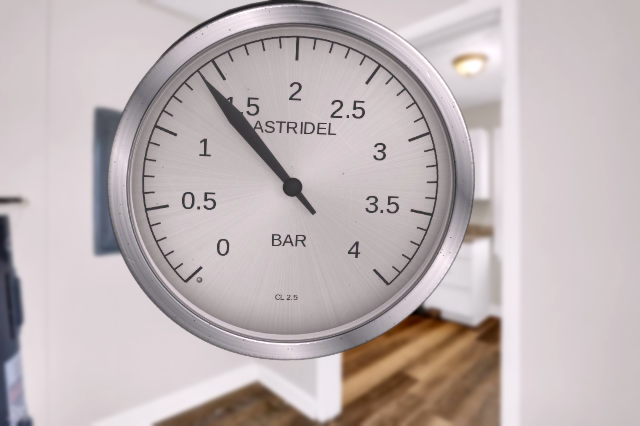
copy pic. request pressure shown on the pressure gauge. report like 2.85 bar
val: 1.4 bar
